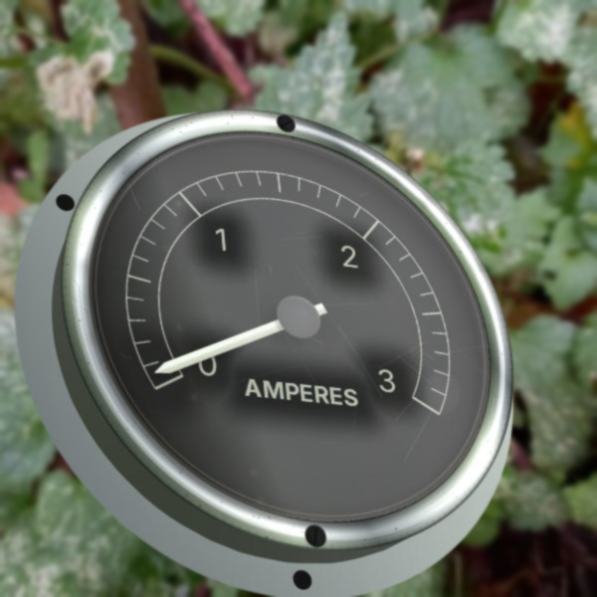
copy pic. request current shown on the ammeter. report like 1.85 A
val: 0.05 A
